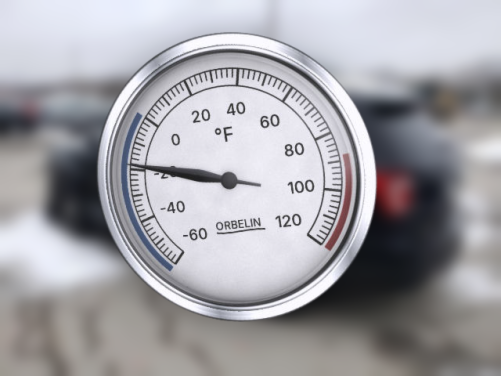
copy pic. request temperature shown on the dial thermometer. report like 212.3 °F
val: -18 °F
